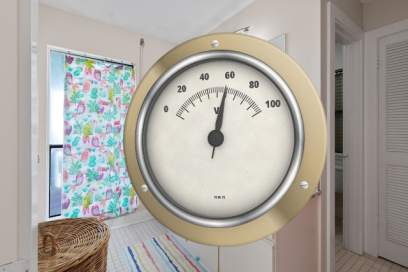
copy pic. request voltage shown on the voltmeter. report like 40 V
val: 60 V
